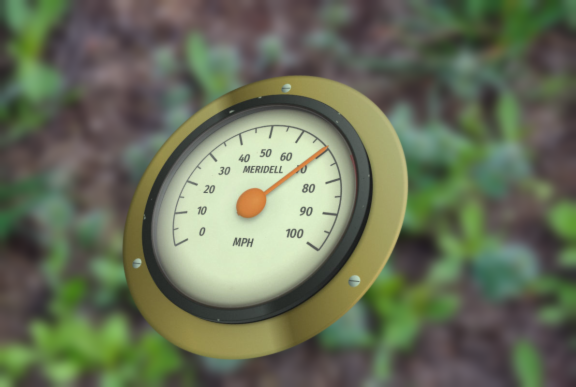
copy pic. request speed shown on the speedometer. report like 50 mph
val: 70 mph
